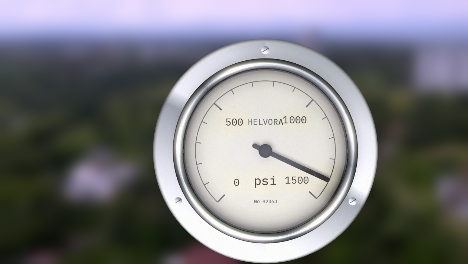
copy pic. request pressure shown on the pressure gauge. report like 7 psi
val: 1400 psi
